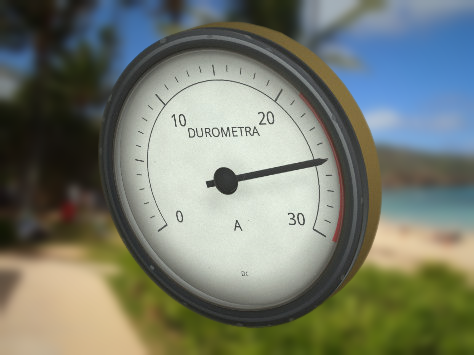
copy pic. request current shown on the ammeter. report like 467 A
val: 25 A
